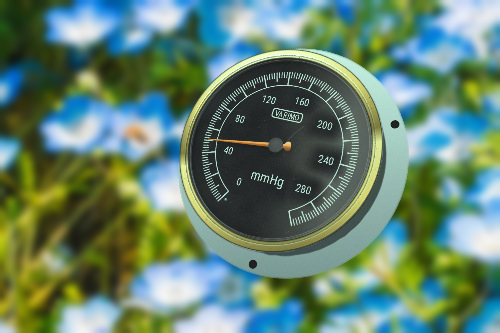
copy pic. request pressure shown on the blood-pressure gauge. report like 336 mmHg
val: 50 mmHg
